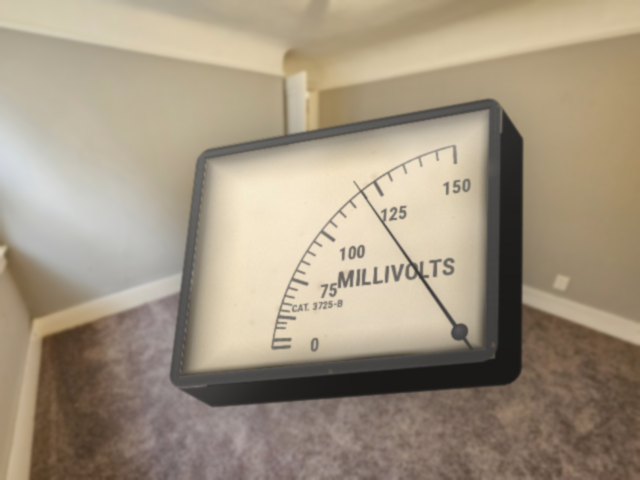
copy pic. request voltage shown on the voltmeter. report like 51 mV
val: 120 mV
